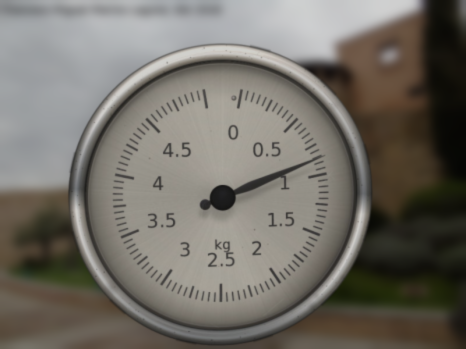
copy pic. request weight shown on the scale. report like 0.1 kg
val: 0.85 kg
